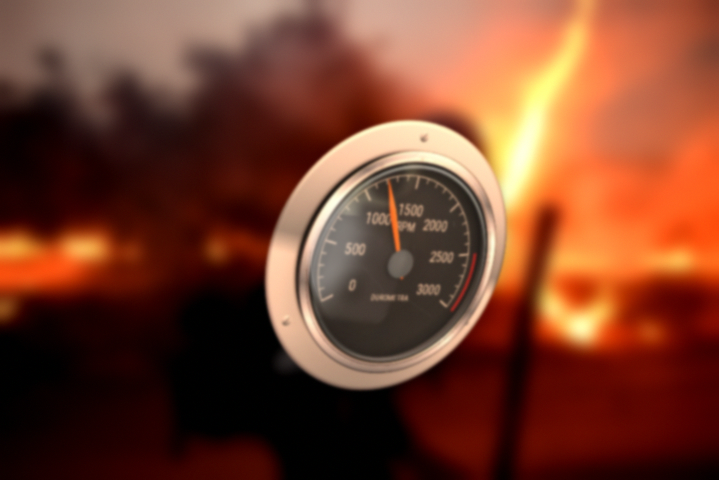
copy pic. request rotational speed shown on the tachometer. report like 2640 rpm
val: 1200 rpm
